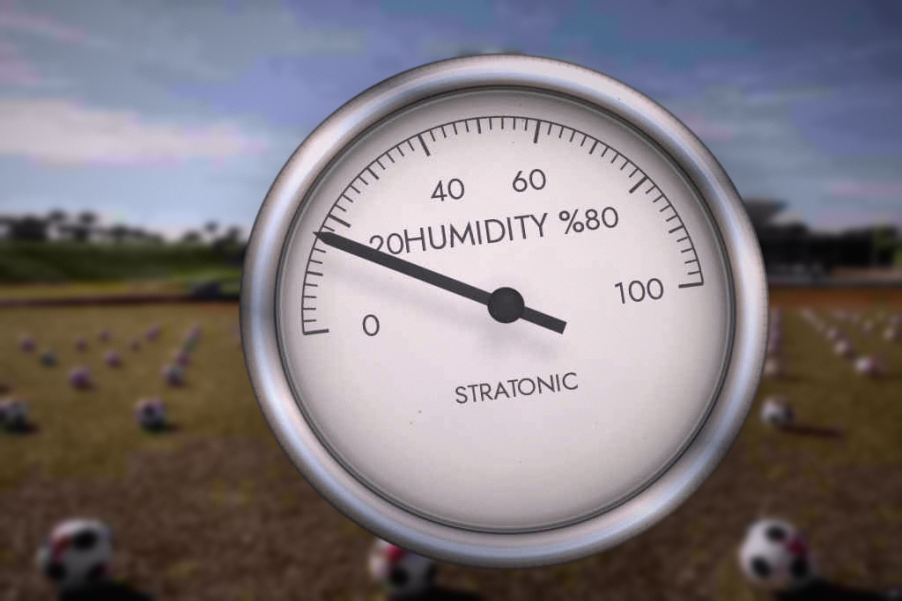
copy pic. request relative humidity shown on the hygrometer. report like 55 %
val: 16 %
